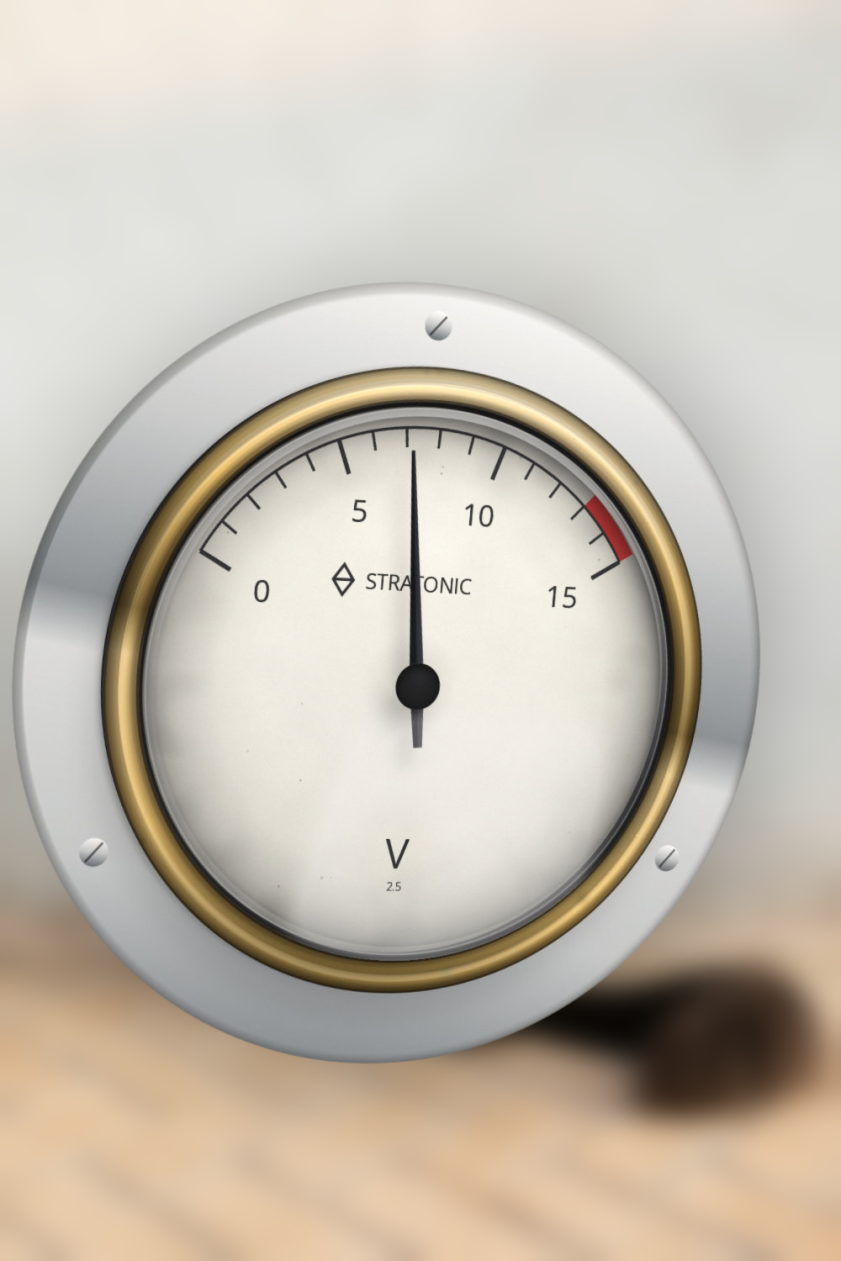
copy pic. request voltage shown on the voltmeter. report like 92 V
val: 7 V
